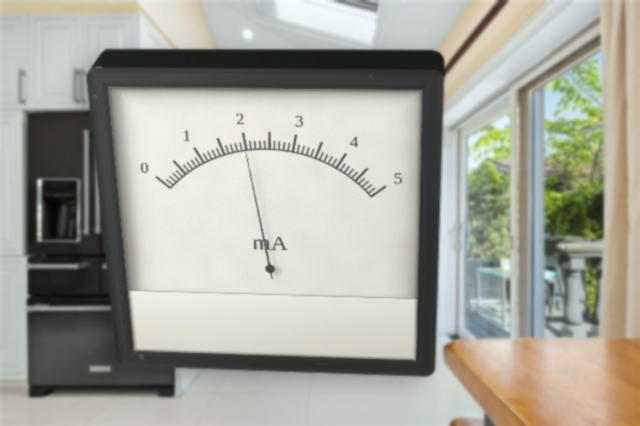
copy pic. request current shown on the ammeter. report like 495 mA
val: 2 mA
